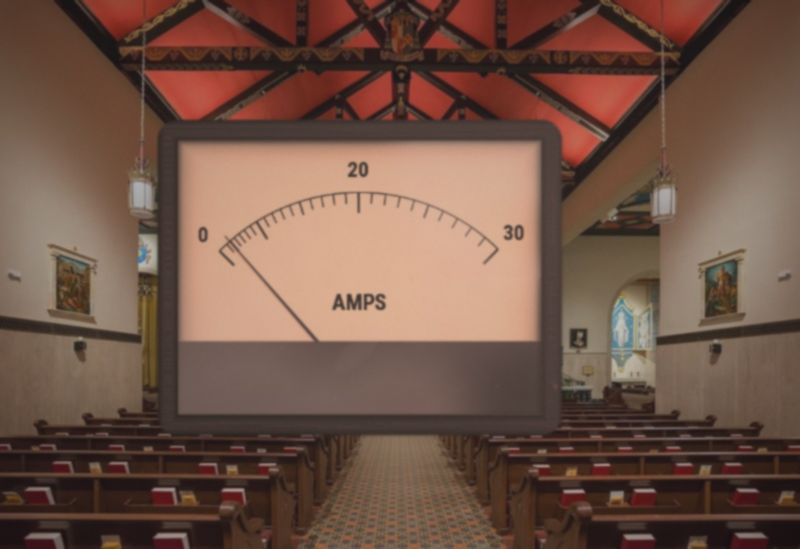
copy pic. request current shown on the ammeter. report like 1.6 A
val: 5 A
